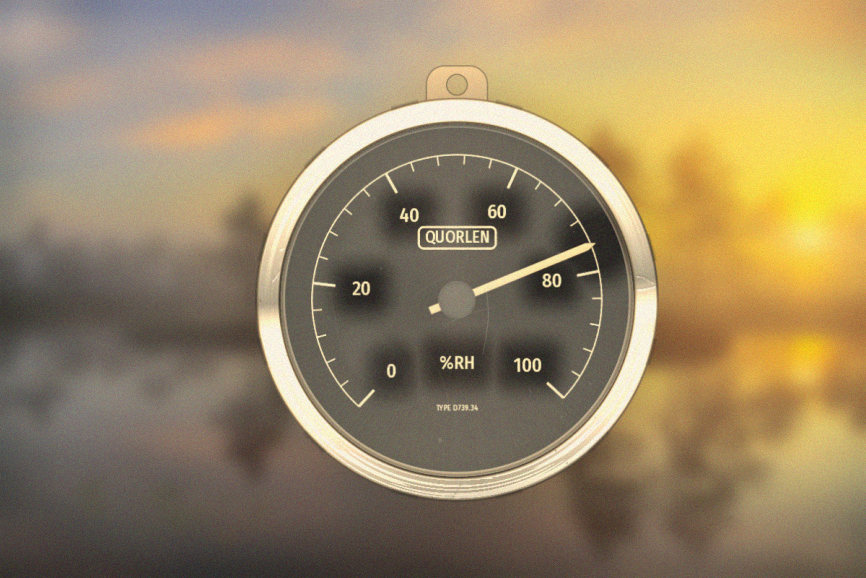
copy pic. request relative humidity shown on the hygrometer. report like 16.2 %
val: 76 %
